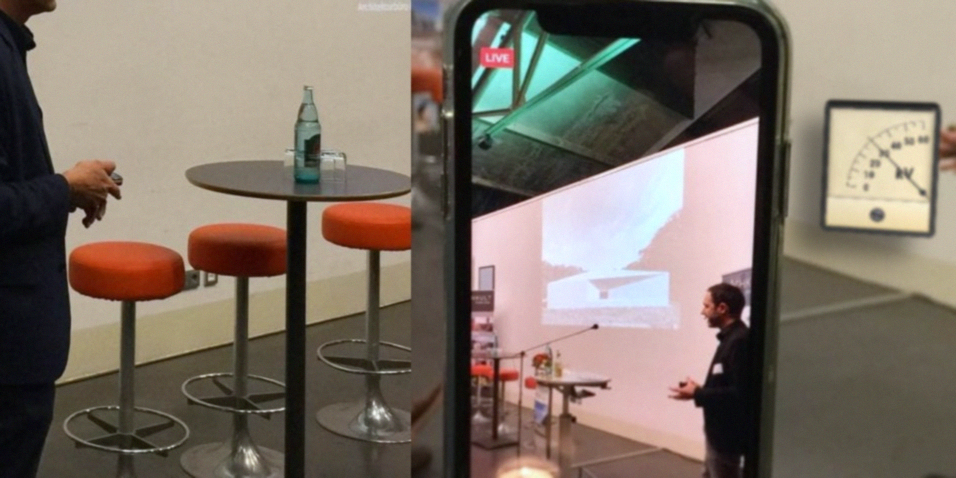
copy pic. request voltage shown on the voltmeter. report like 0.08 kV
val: 30 kV
